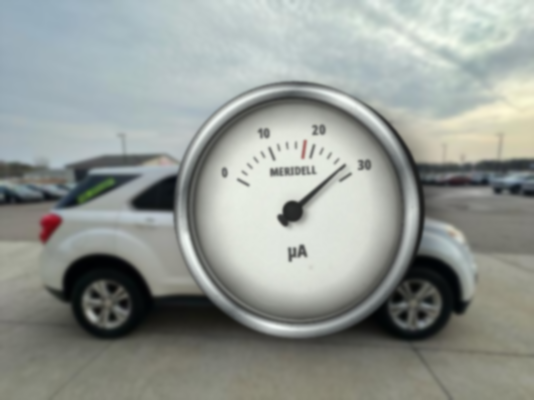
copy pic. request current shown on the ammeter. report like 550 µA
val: 28 µA
